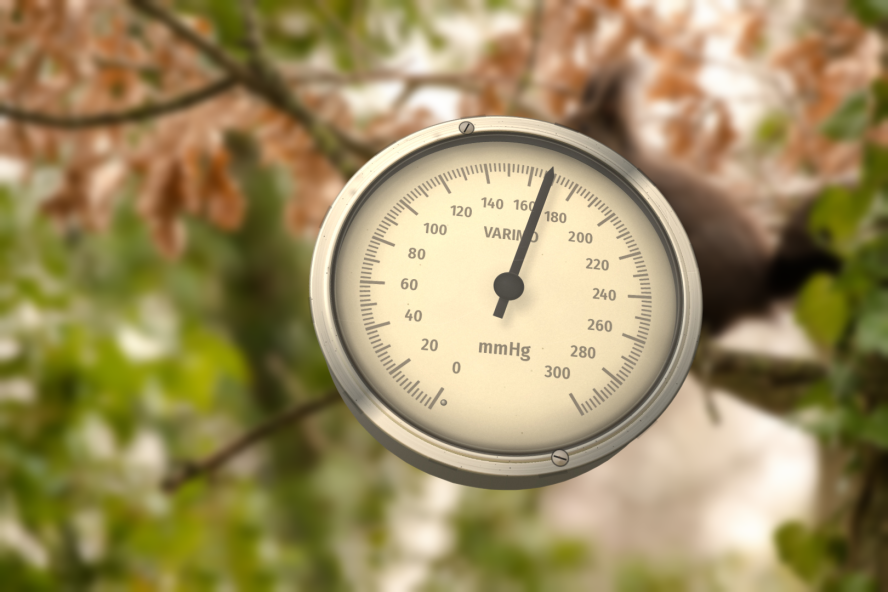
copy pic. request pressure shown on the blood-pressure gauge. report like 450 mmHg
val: 168 mmHg
